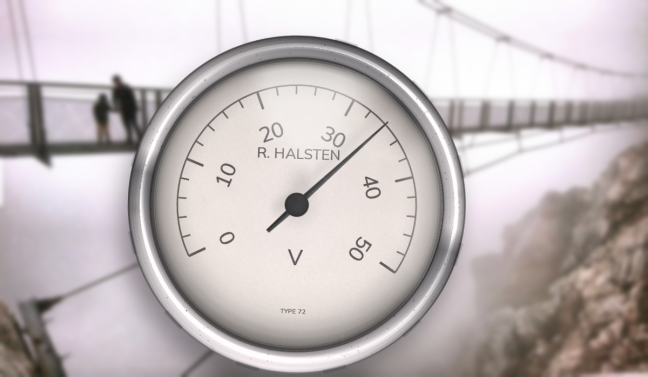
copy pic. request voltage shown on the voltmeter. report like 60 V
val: 34 V
